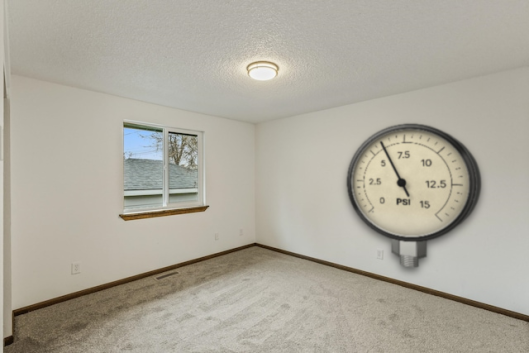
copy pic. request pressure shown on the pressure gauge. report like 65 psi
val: 6 psi
